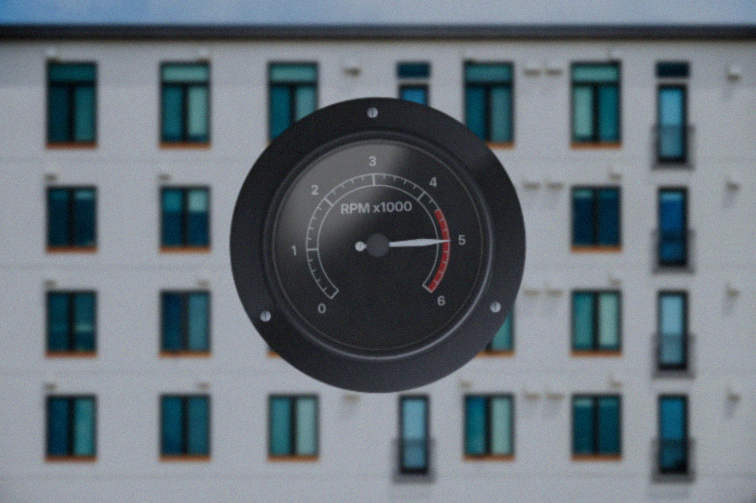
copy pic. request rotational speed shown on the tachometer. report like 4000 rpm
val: 5000 rpm
